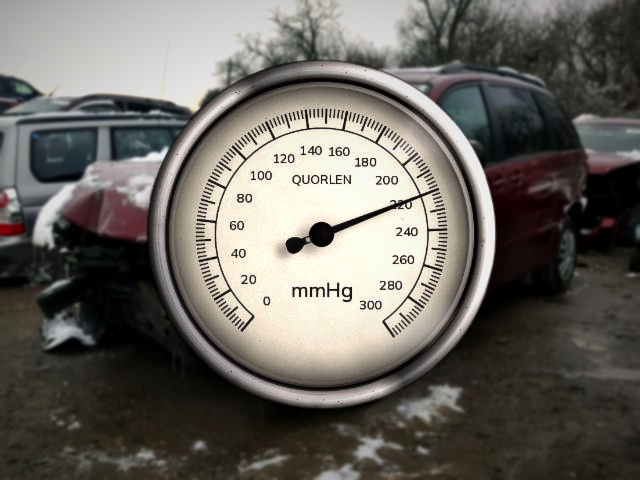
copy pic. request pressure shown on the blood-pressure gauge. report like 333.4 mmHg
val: 220 mmHg
